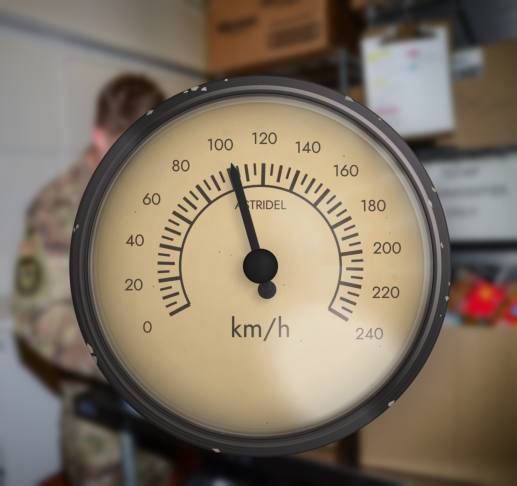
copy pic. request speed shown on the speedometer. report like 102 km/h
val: 102.5 km/h
